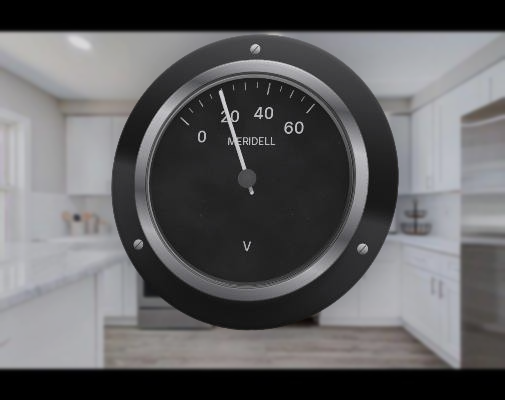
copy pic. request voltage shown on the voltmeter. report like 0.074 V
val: 20 V
